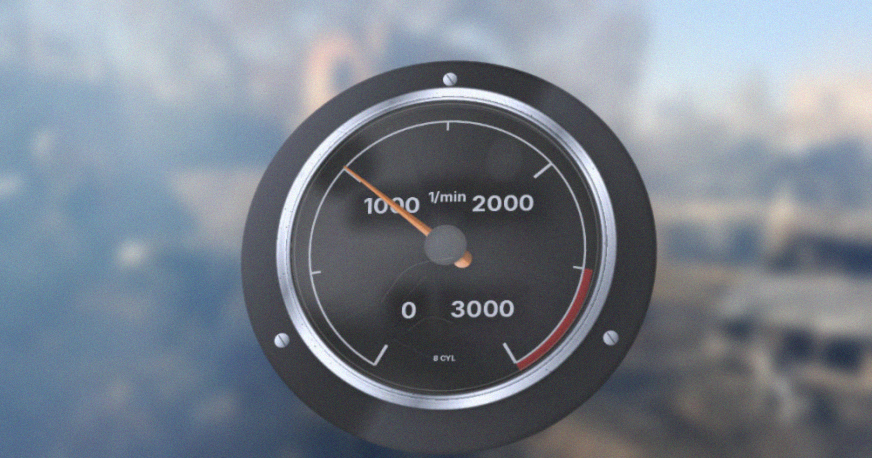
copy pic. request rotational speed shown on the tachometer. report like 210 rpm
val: 1000 rpm
